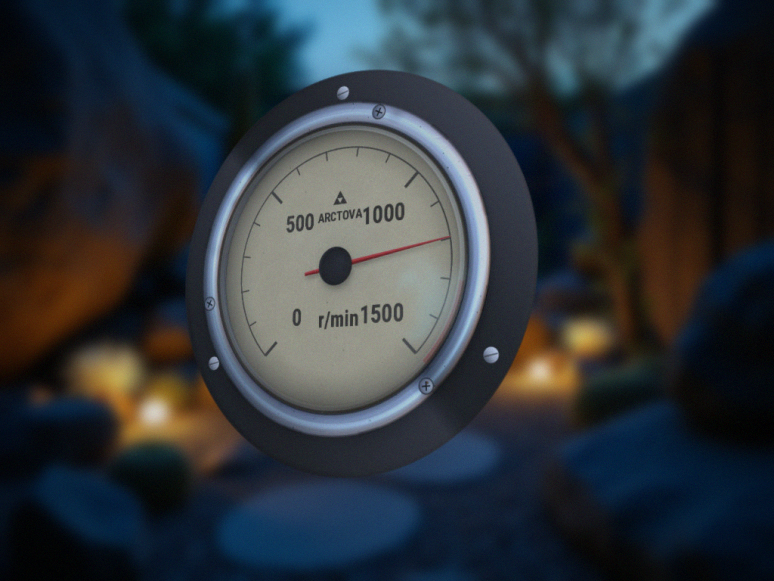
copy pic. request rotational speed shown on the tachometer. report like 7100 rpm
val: 1200 rpm
